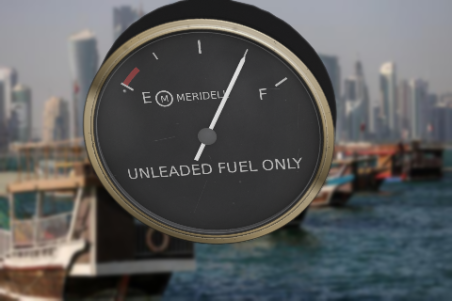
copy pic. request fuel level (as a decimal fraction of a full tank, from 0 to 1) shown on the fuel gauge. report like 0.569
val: 0.75
